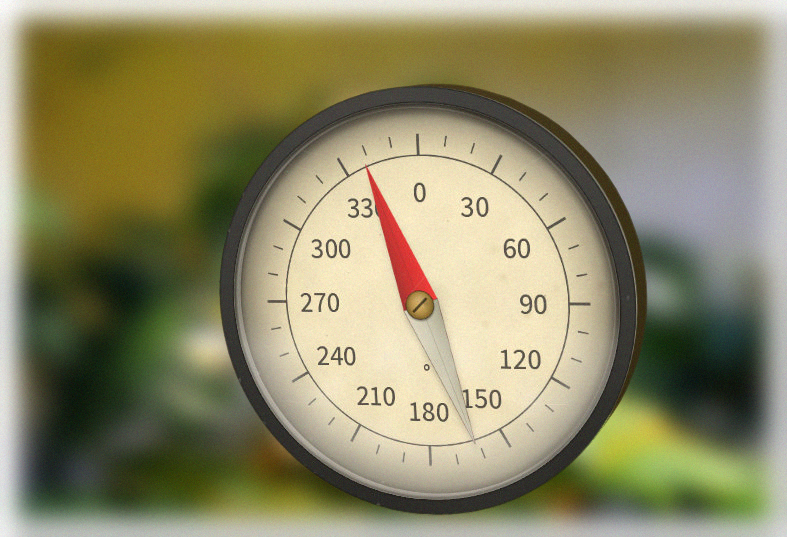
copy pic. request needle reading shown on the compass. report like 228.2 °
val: 340 °
